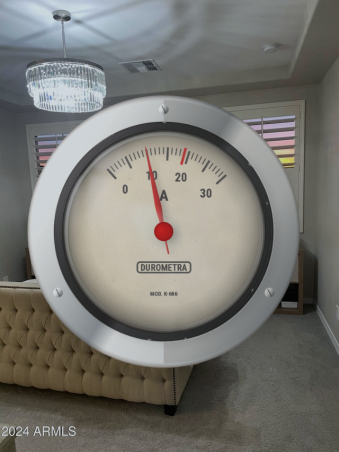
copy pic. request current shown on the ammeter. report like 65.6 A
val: 10 A
